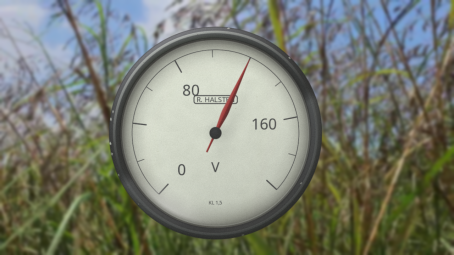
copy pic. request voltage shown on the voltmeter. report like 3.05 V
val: 120 V
